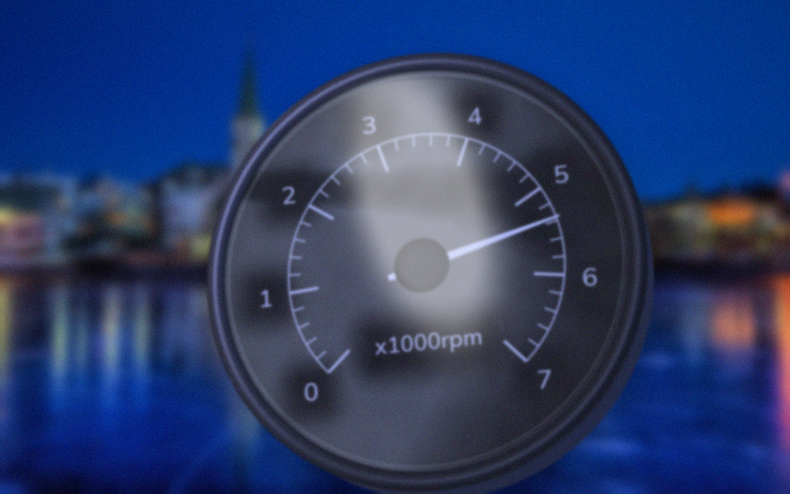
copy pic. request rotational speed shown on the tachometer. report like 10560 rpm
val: 5400 rpm
